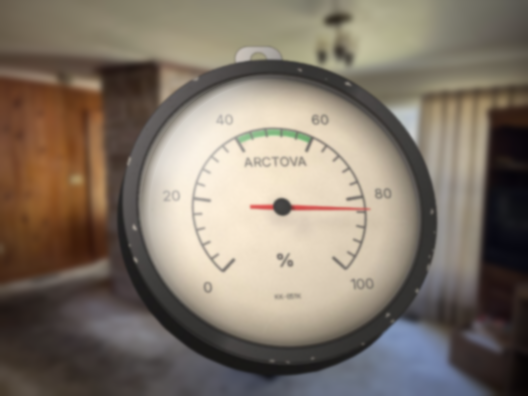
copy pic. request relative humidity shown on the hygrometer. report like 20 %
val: 84 %
